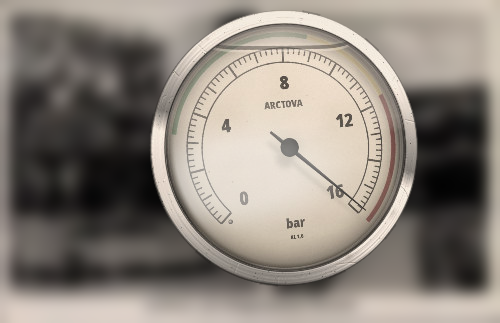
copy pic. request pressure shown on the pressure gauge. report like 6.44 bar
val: 15.8 bar
